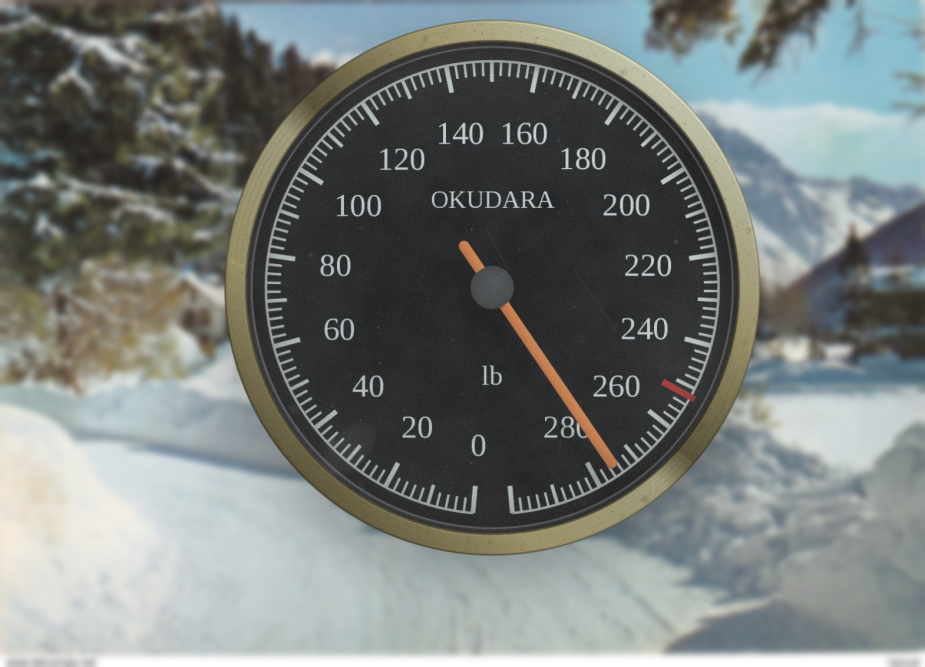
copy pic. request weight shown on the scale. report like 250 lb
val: 275 lb
